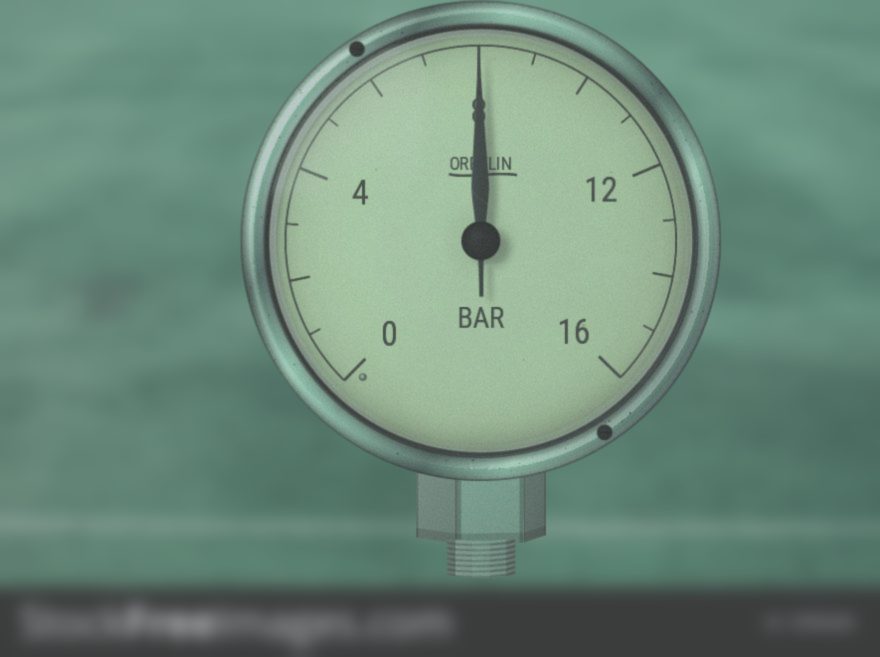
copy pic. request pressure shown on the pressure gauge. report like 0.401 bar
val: 8 bar
